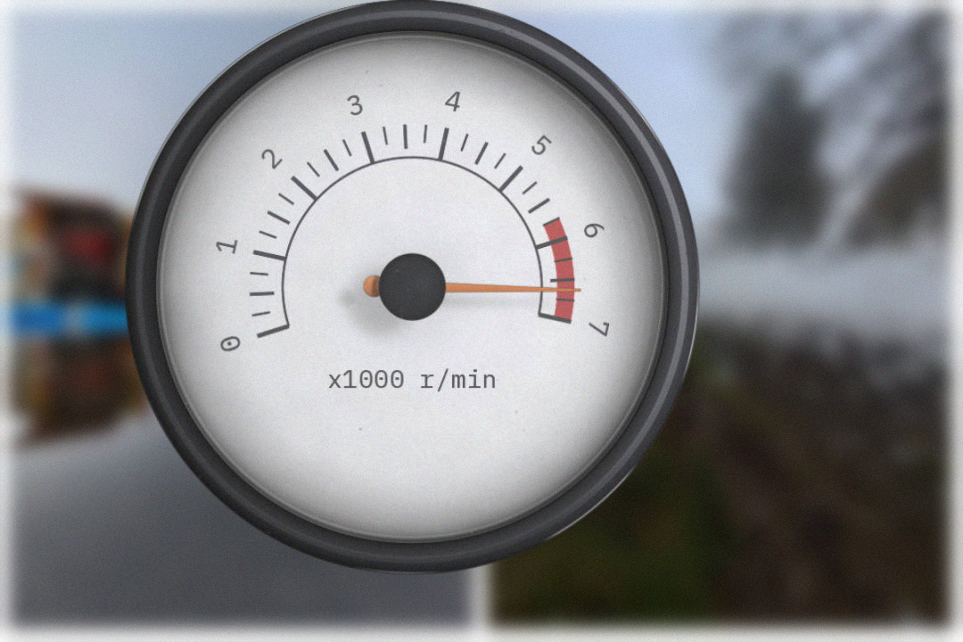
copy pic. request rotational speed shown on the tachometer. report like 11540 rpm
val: 6625 rpm
